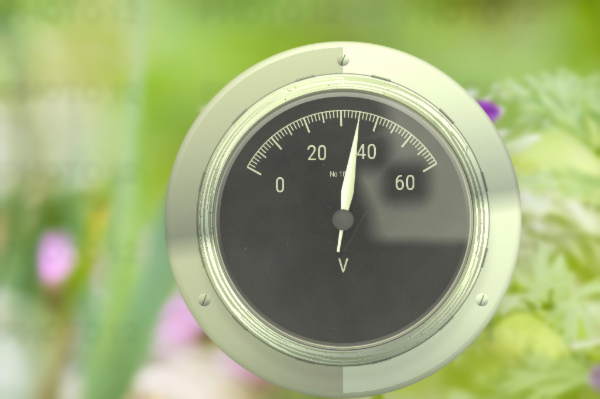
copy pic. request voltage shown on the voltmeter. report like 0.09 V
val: 35 V
